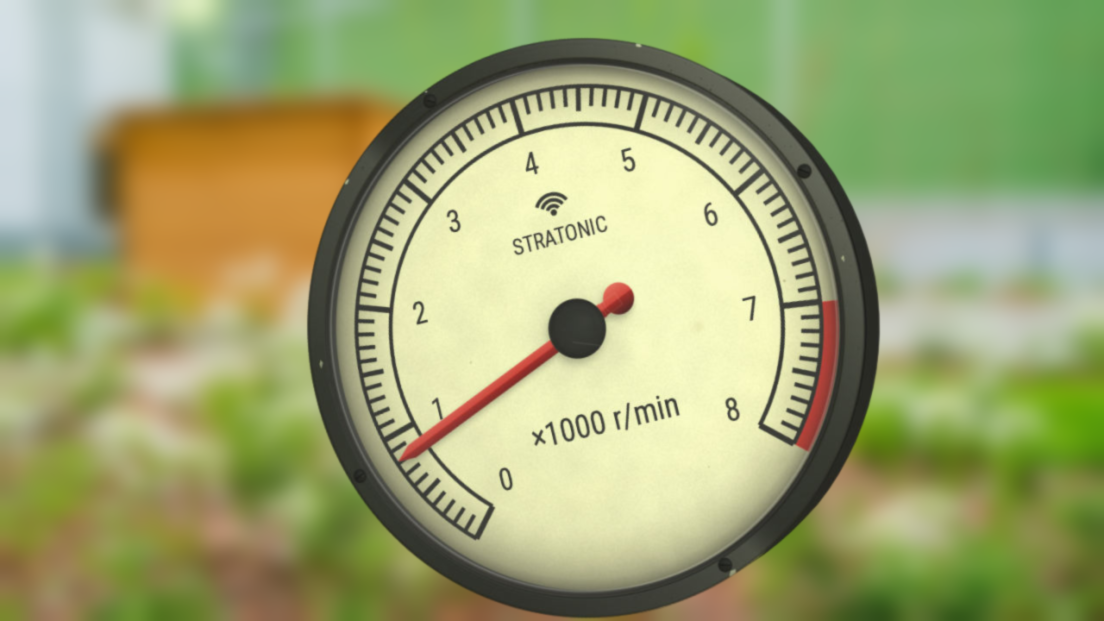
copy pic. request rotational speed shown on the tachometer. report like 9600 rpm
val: 800 rpm
